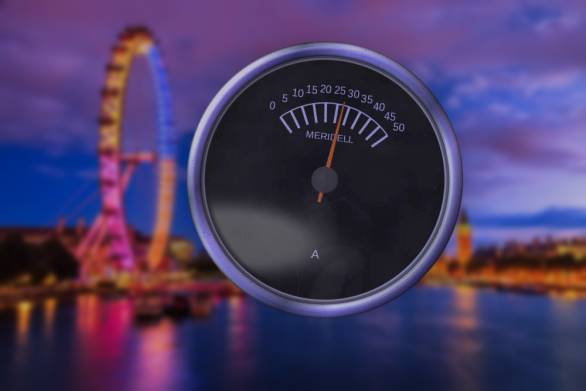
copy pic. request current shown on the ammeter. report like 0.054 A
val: 27.5 A
